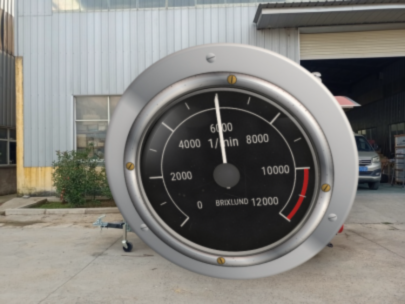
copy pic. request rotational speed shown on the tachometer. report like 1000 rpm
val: 6000 rpm
